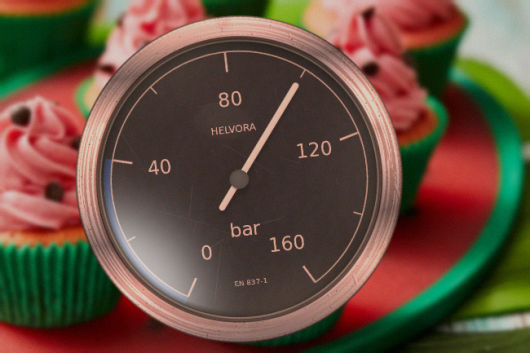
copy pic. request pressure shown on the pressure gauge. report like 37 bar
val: 100 bar
